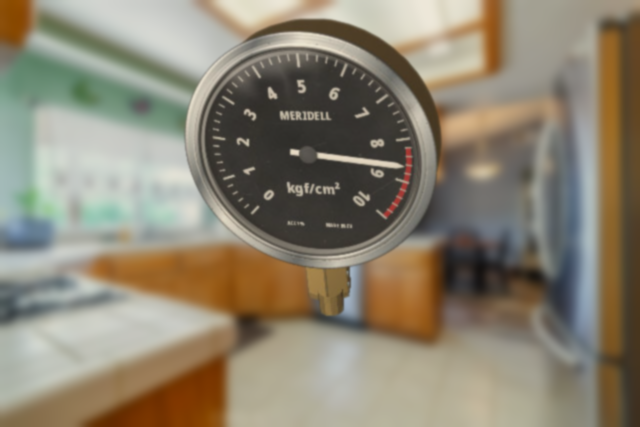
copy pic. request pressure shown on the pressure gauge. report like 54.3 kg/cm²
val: 8.6 kg/cm²
